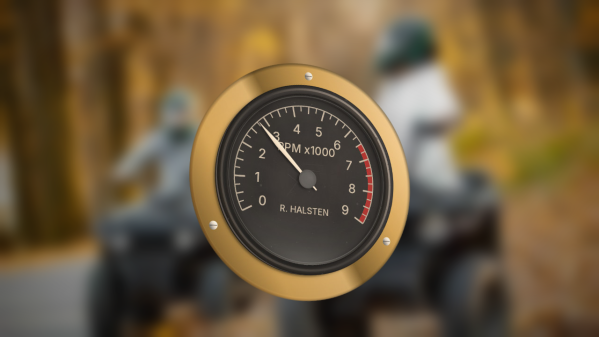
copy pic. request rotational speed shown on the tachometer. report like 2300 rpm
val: 2750 rpm
